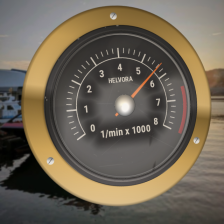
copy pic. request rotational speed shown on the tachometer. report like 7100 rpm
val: 5600 rpm
